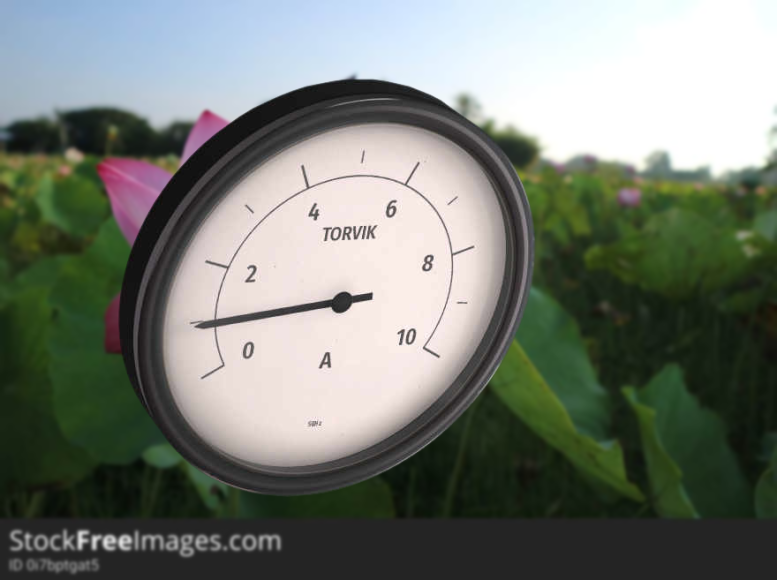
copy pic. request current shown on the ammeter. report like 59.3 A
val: 1 A
